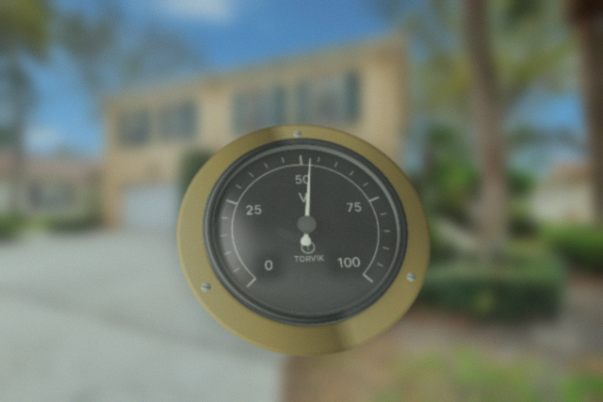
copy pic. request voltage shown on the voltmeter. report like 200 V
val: 52.5 V
